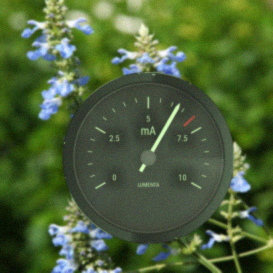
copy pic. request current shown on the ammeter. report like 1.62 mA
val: 6.25 mA
